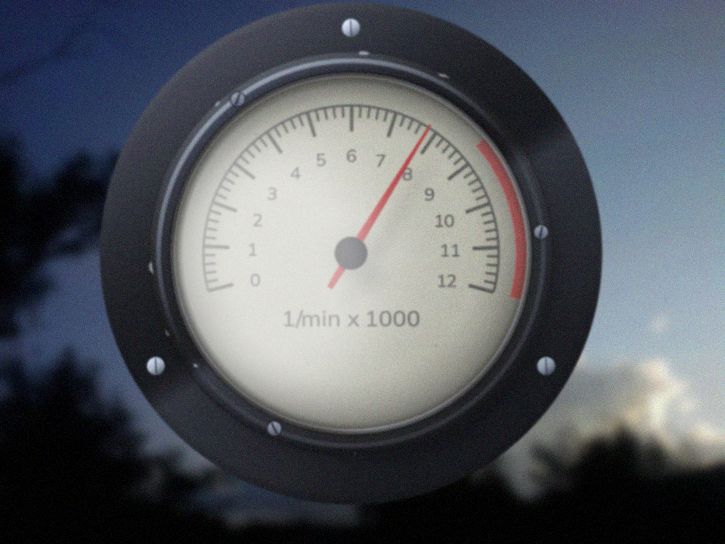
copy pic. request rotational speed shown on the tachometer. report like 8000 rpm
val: 7800 rpm
